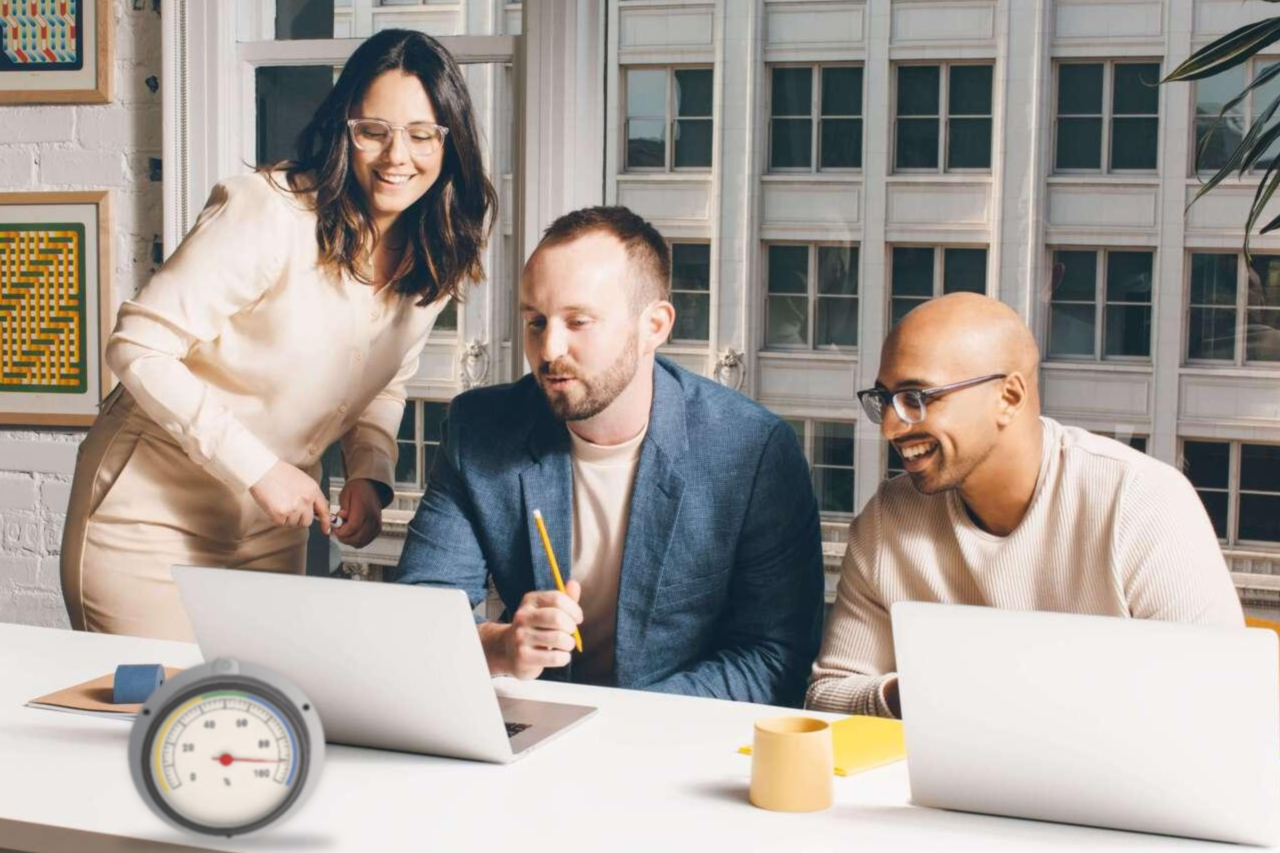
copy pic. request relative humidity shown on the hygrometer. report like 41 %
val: 90 %
